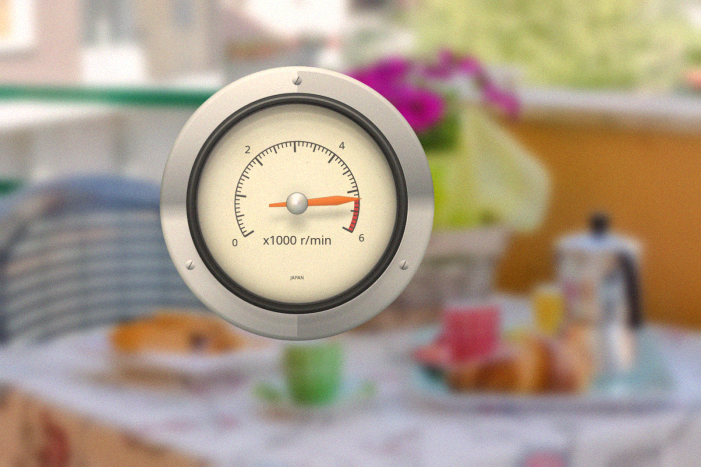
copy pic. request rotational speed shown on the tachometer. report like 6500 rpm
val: 5200 rpm
